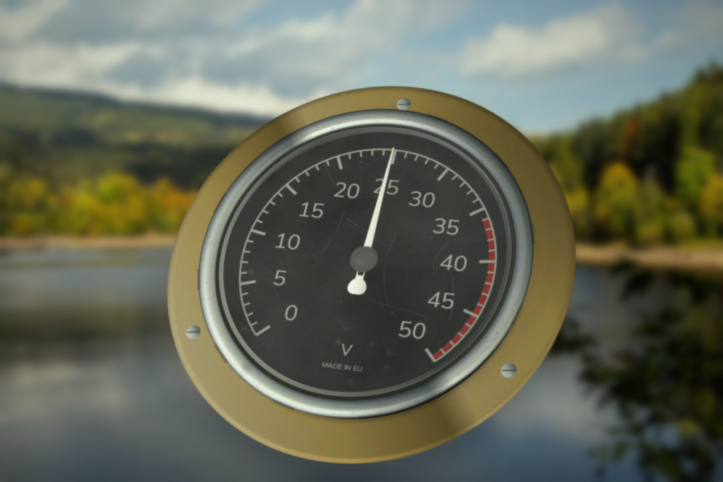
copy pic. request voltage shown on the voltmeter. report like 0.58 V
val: 25 V
